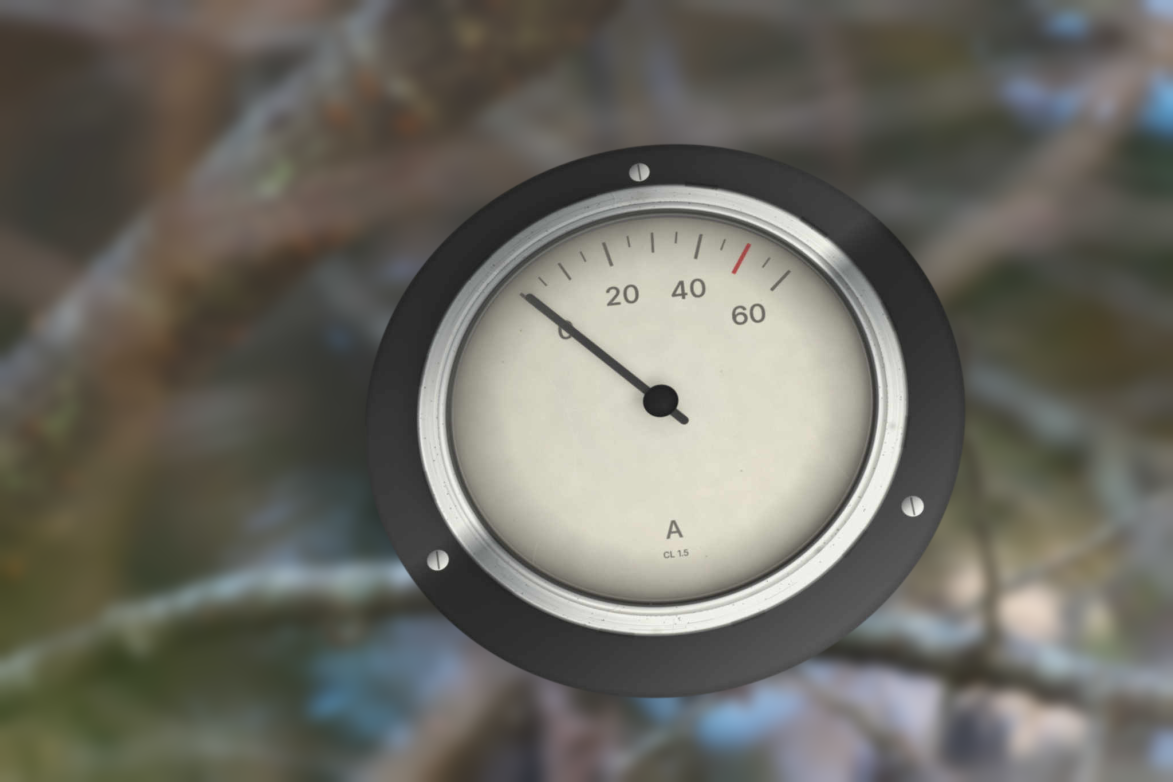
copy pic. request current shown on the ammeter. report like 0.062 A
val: 0 A
